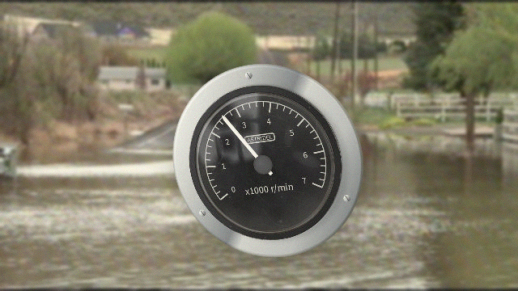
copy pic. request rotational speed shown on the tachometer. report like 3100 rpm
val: 2600 rpm
